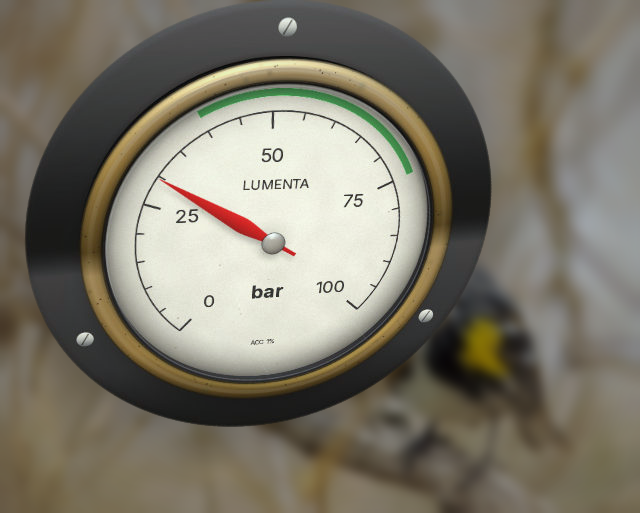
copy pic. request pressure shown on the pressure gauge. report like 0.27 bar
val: 30 bar
